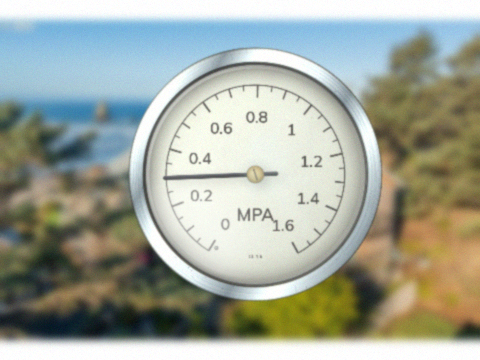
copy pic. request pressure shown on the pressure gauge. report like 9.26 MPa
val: 0.3 MPa
